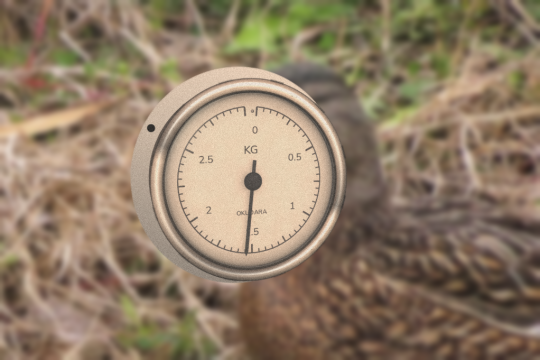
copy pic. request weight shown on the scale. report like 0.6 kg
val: 1.55 kg
